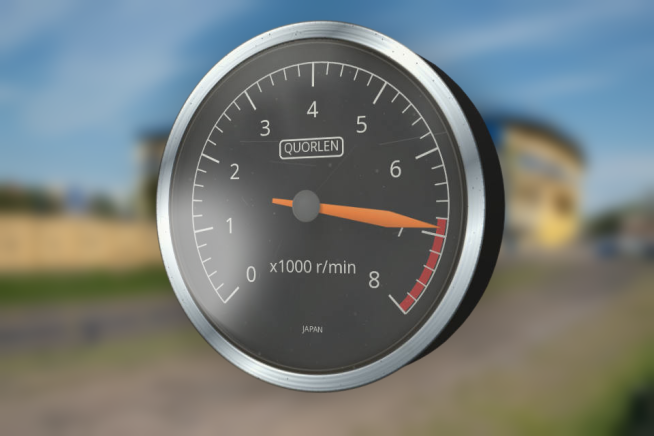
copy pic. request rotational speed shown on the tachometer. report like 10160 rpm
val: 6900 rpm
